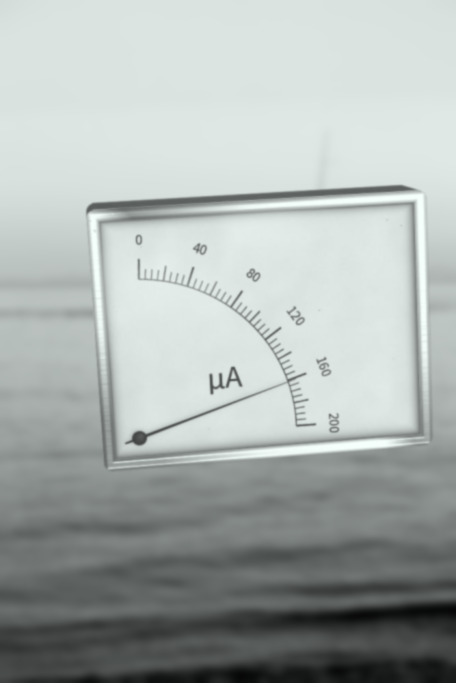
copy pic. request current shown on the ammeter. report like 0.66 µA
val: 160 µA
